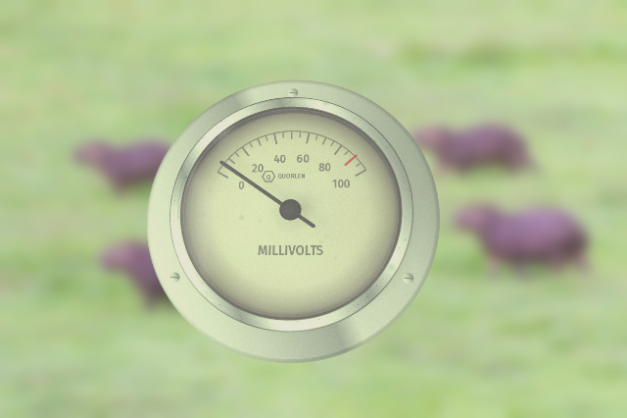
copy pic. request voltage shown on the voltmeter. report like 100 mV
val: 5 mV
